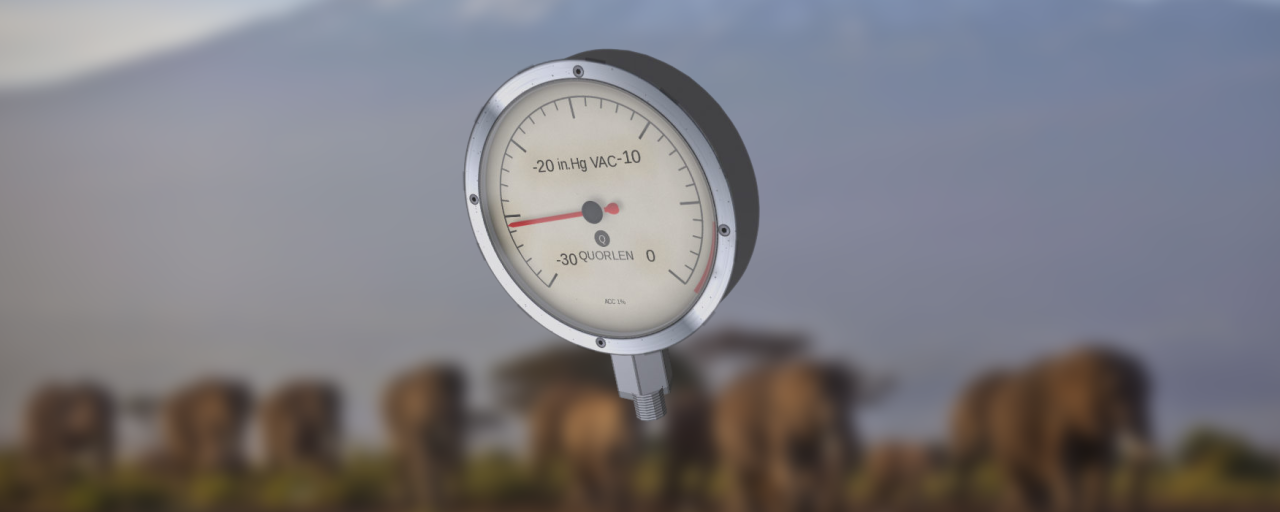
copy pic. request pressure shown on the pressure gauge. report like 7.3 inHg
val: -25.5 inHg
